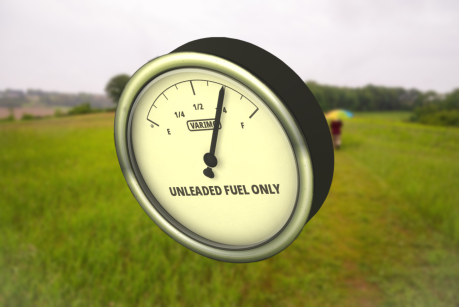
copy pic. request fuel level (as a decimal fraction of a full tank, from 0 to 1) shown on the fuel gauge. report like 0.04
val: 0.75
